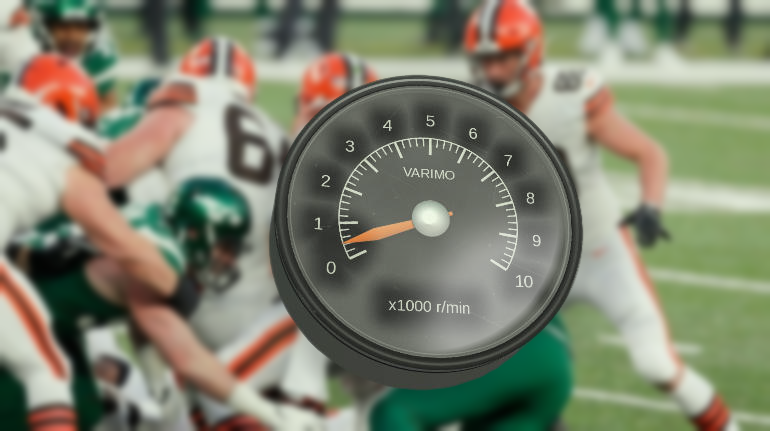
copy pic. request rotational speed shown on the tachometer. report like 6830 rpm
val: 400 rpm
